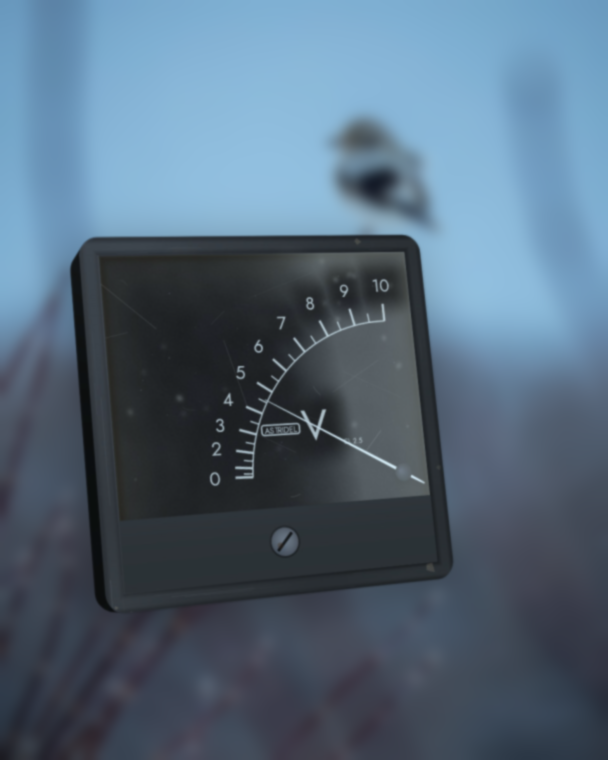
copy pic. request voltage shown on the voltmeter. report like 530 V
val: 4.5 V
